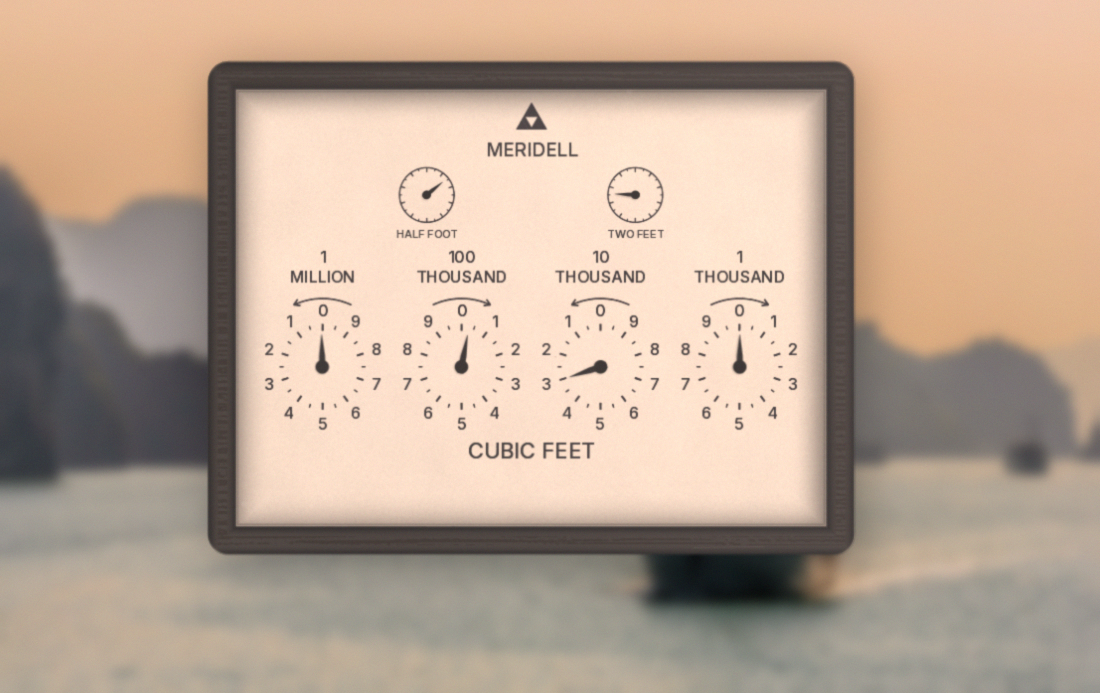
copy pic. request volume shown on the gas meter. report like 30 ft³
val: 3000 ft³
